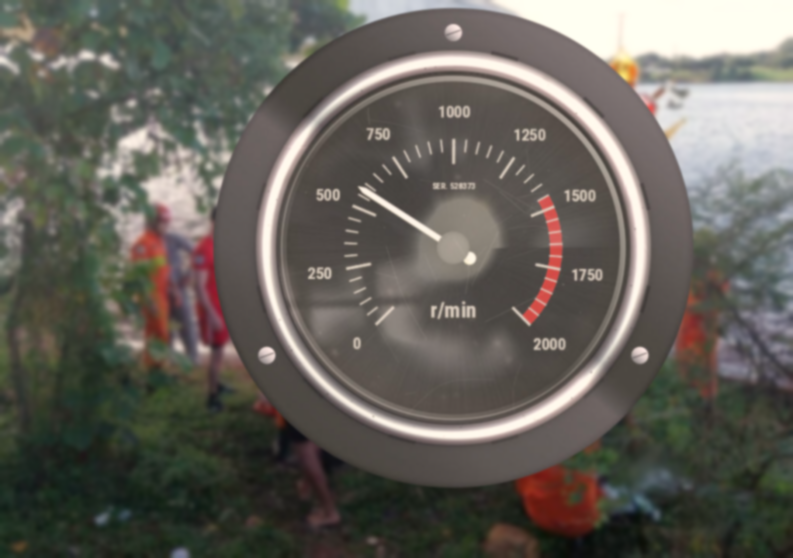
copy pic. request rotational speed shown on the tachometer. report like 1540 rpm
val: 575 rpm
